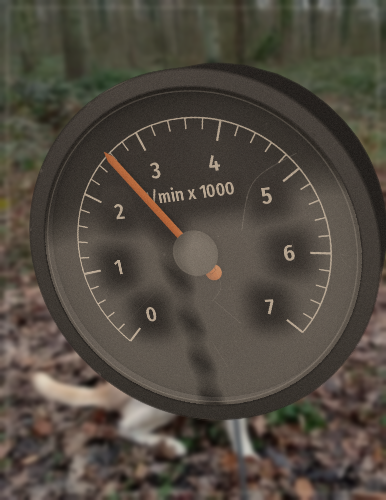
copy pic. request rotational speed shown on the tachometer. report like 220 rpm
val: 2600 rpm
